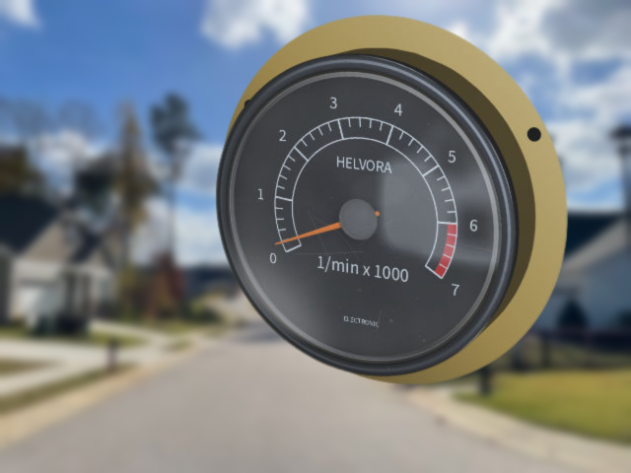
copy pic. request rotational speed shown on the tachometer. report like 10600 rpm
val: 200 rpm
